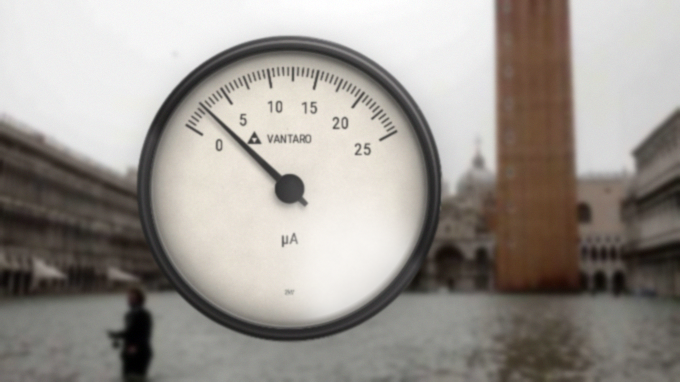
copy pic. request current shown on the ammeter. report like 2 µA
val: 2.5 µA
